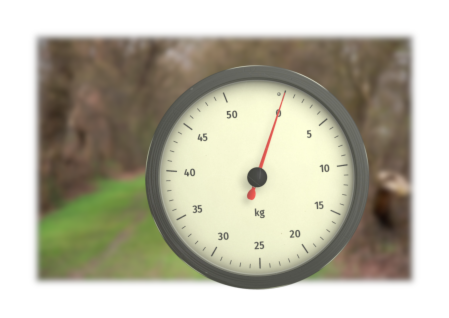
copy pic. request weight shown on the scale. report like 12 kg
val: 0 kg
